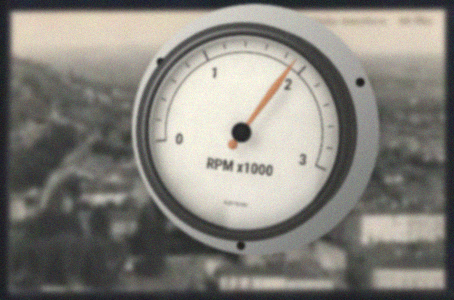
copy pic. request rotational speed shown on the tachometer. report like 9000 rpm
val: 1900 rpm
